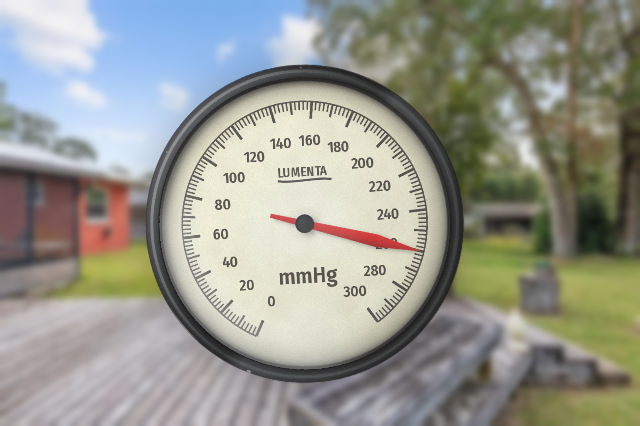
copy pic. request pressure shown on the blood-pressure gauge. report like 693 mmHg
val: 260 mmHg
